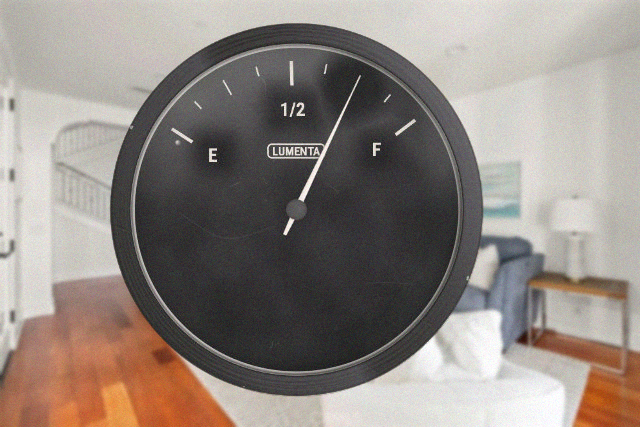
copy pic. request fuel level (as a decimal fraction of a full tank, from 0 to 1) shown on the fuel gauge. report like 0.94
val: 0.75
